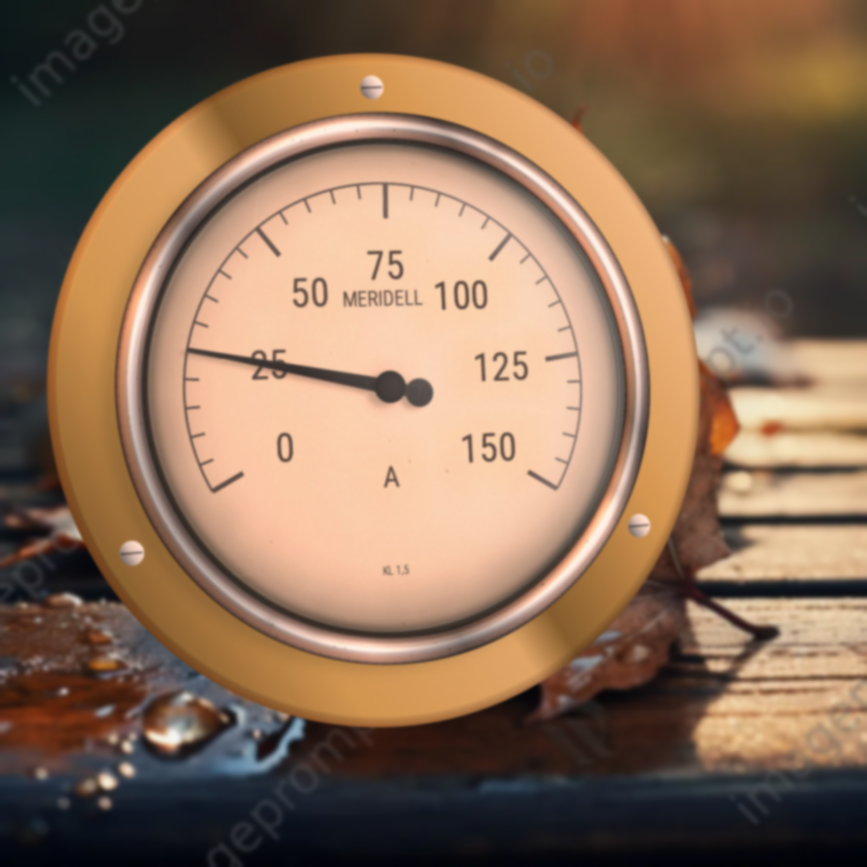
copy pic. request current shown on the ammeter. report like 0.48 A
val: 25 A
